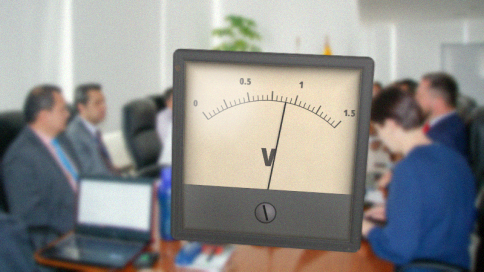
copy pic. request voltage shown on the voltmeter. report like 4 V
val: 0.9 V
